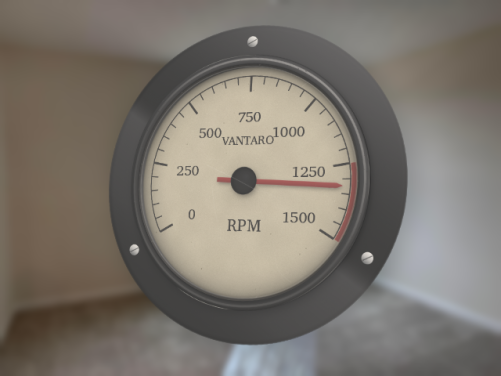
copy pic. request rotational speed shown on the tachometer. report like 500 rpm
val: 1325 rpm
